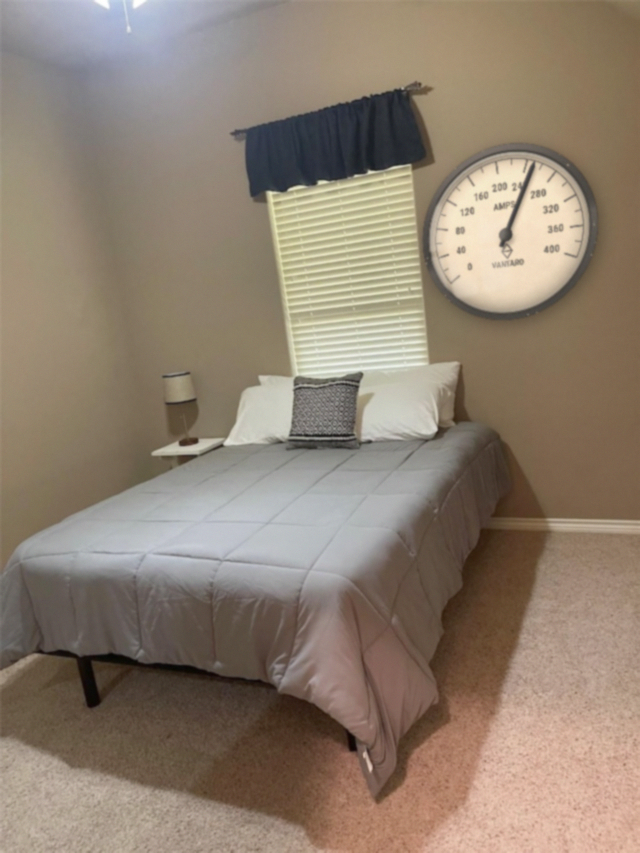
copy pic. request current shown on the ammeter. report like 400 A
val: 250 A
